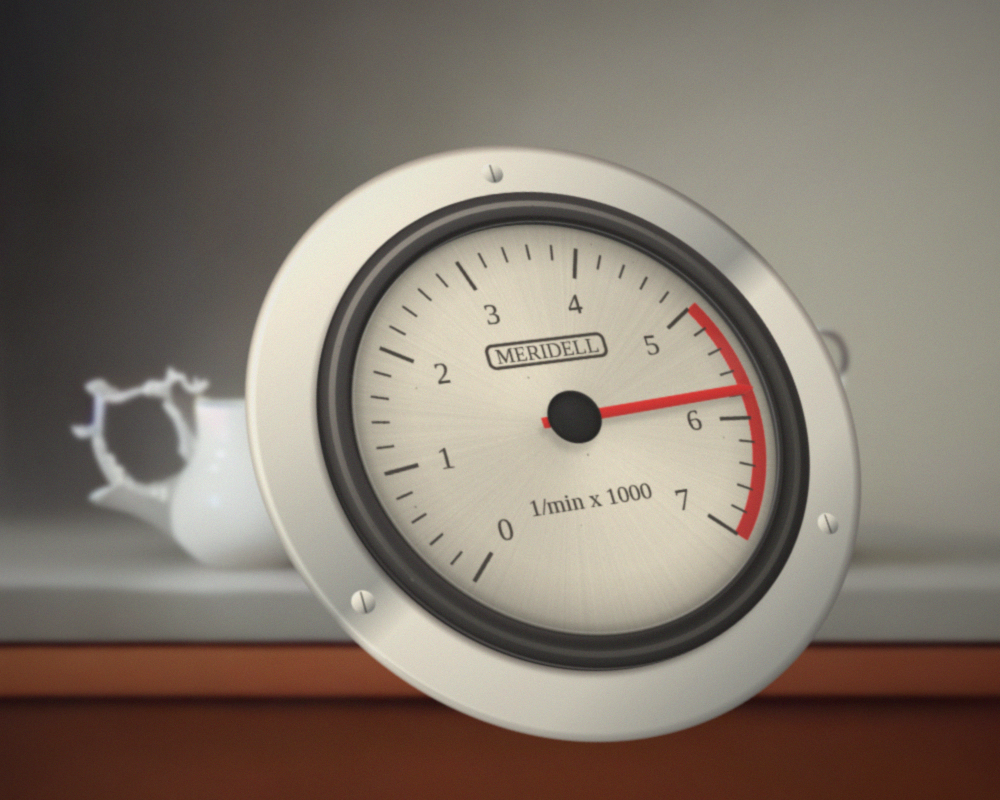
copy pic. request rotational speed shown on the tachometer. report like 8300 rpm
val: 5800 rpm
